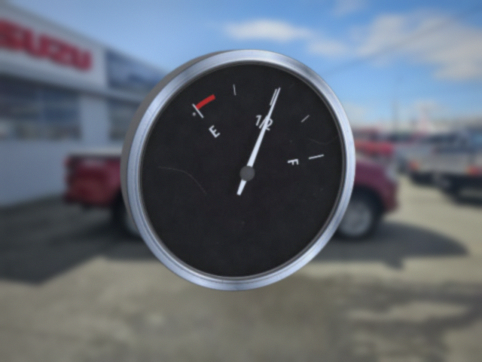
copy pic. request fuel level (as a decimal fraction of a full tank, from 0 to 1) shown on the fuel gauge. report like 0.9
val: 0.5
